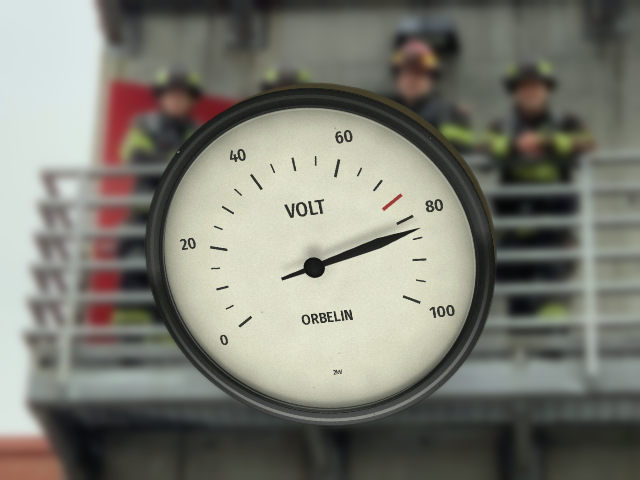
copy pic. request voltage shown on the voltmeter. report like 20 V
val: 82.5 V
